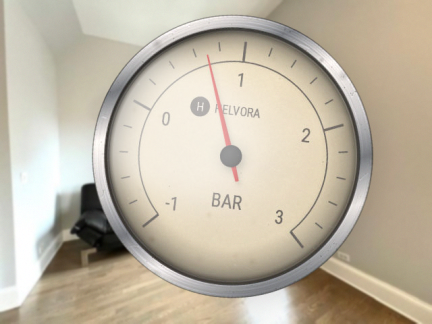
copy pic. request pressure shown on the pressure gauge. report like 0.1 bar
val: 0.7 bar
